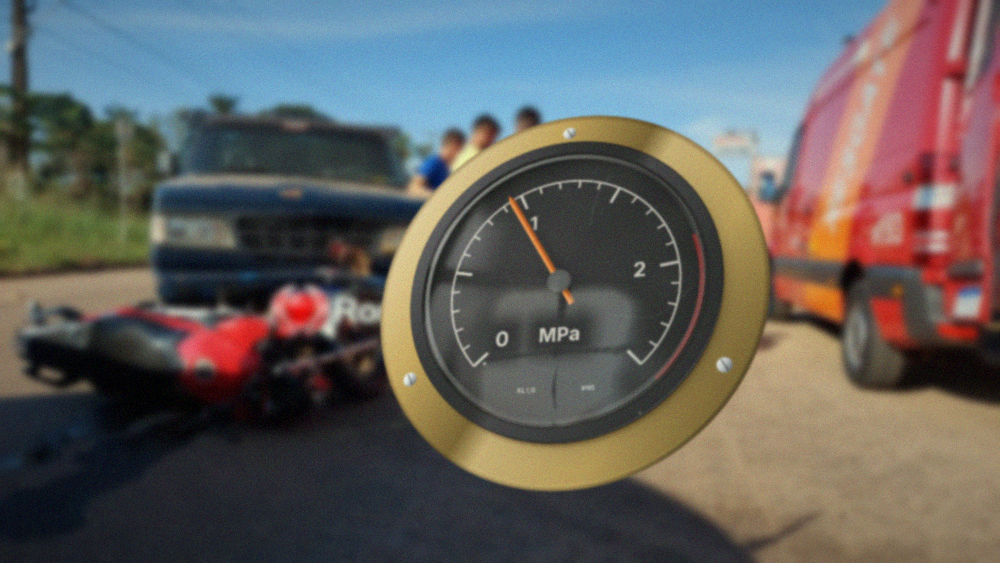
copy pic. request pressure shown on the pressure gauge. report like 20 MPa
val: 0.95 MPa
